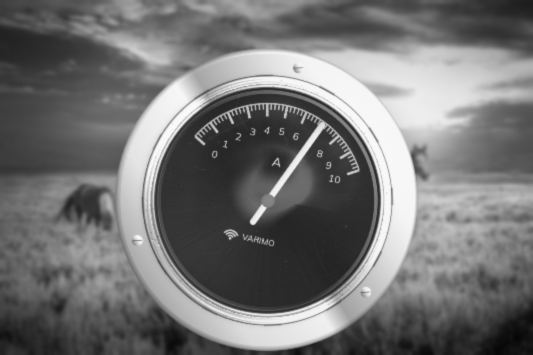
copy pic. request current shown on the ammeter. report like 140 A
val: 7 A
